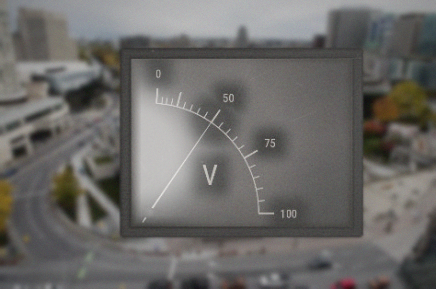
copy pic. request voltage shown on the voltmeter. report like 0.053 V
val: 50 V
